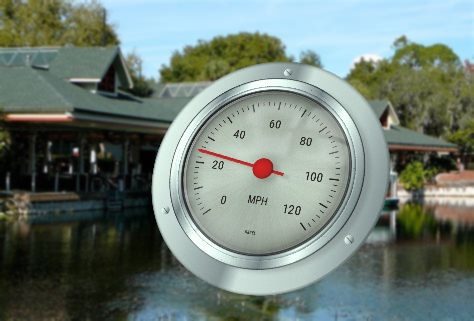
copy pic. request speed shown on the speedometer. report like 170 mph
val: 24 mph
